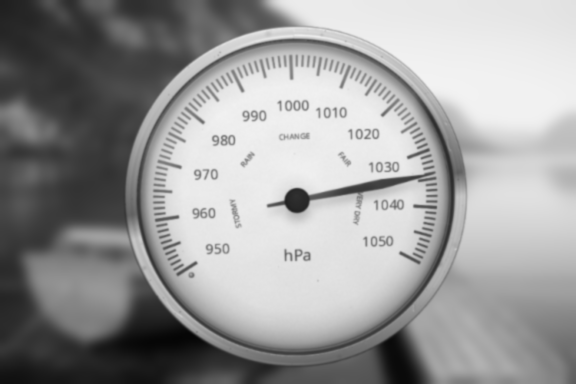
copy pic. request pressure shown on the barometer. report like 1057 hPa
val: 1034 hPa
